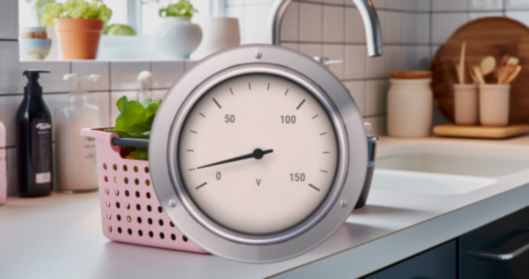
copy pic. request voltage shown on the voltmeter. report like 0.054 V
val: 10 V
